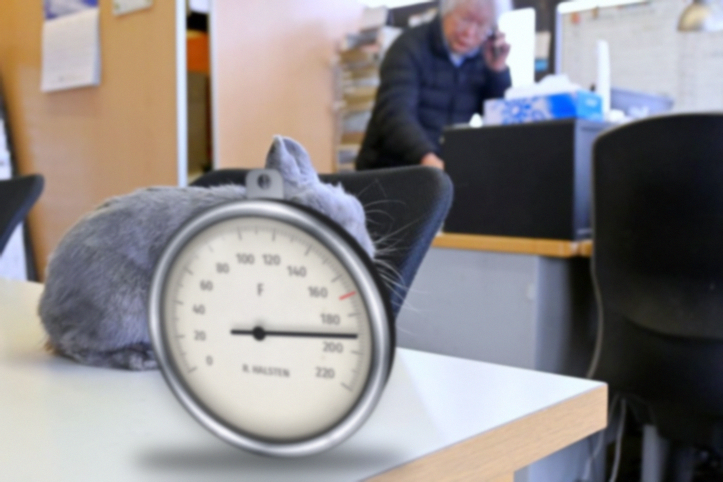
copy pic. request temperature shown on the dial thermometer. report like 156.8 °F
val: 190 °F
